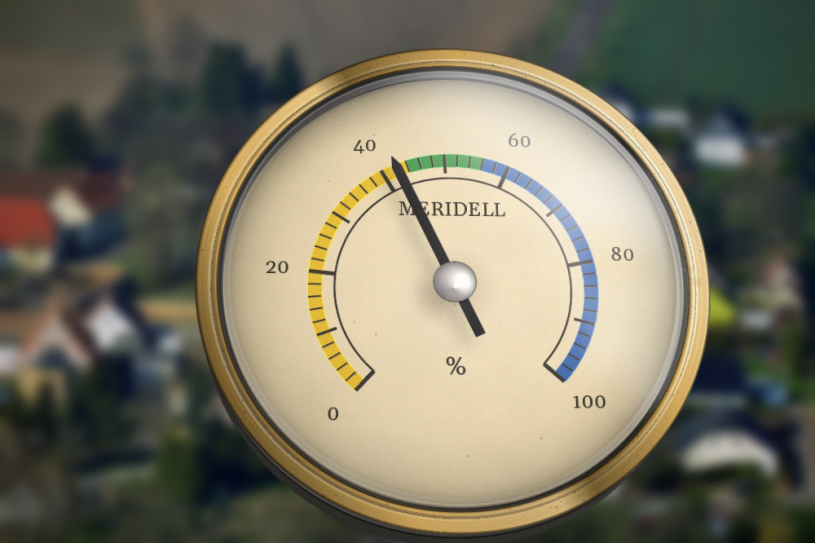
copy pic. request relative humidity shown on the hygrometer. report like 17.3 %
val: 42 %
